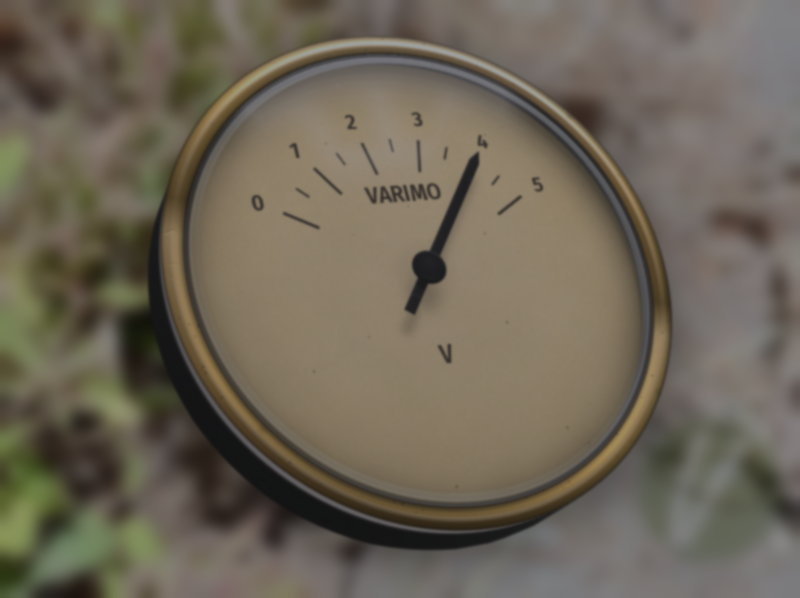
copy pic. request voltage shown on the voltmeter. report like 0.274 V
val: 4 V
